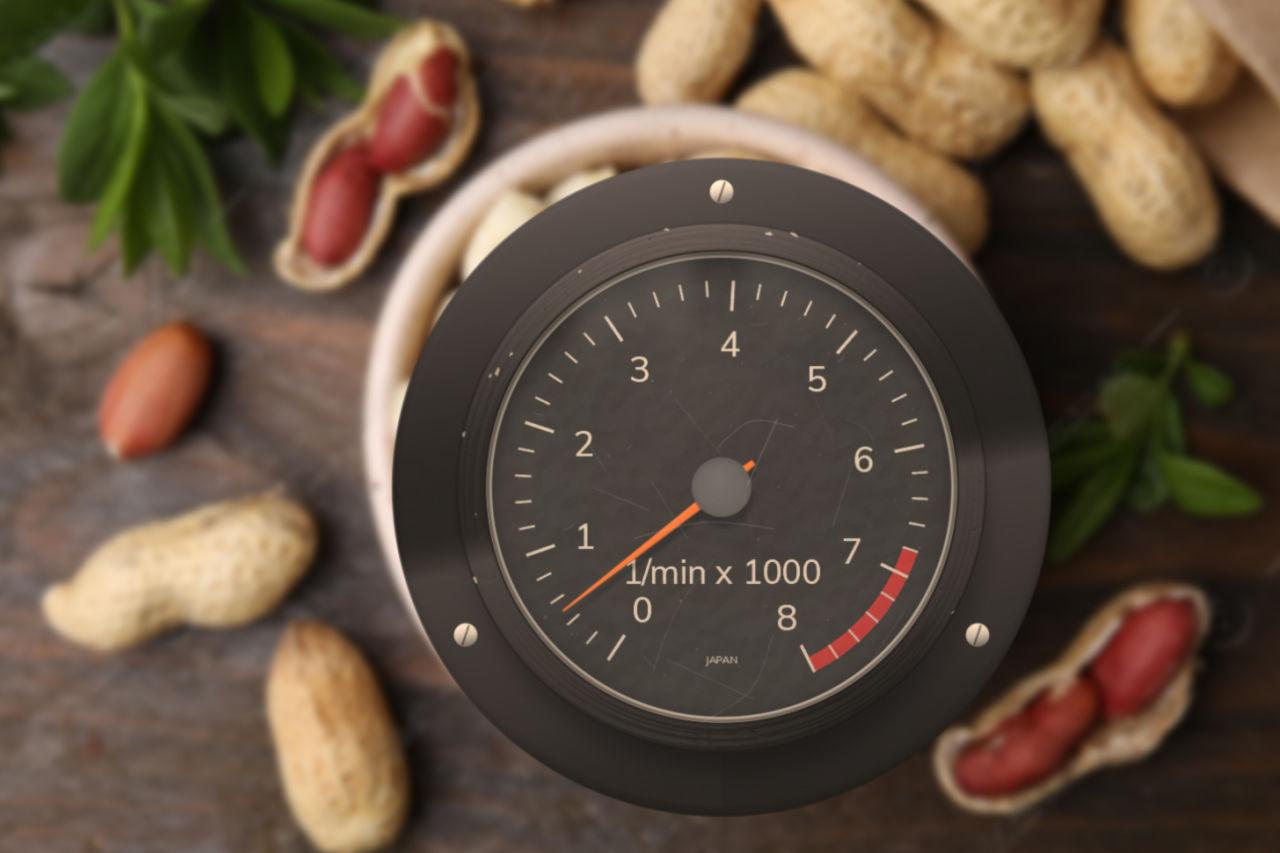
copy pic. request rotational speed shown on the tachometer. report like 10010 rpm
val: 500 rpm
